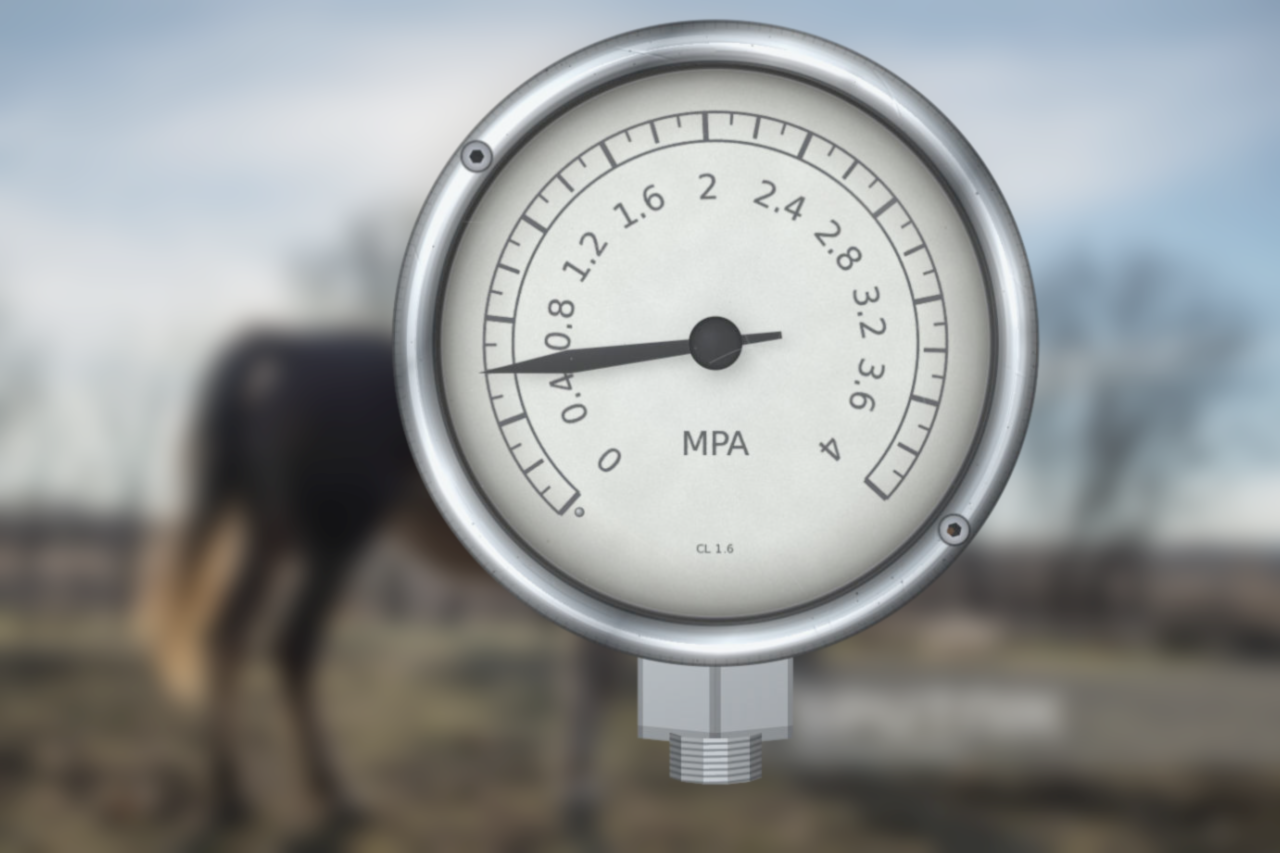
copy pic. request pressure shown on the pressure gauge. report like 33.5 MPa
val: 0.6 MPa
